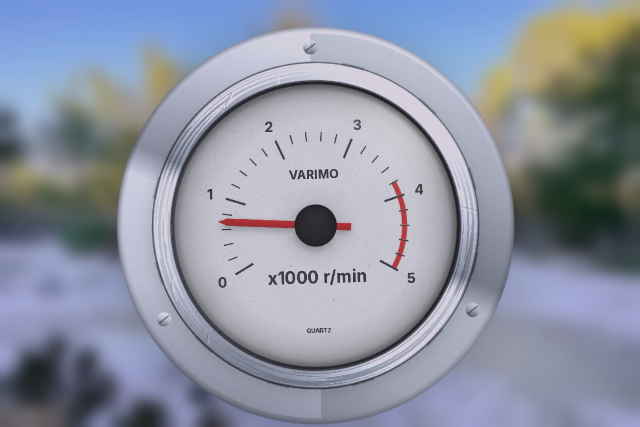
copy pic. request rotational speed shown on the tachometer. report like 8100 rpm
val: 700 rpm
